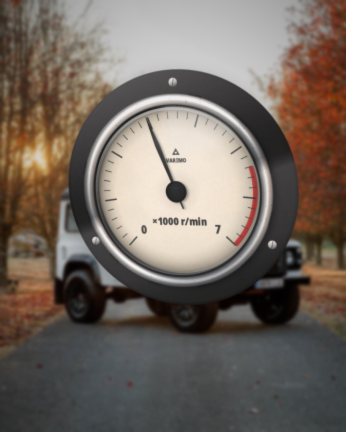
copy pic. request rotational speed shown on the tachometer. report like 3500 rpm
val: 3000 rpm
